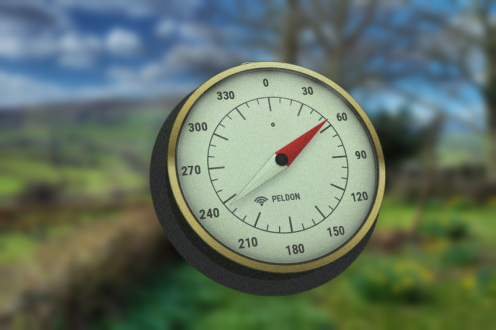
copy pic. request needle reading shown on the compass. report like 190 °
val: 55 °
